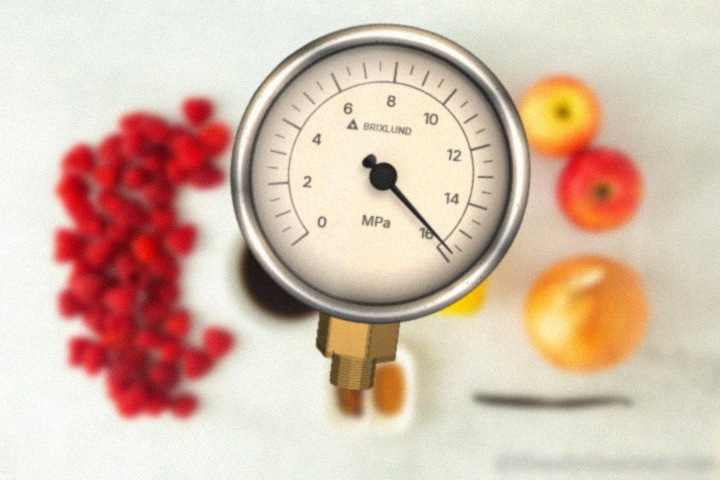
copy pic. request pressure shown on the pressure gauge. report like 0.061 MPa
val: 15.75 MPa
